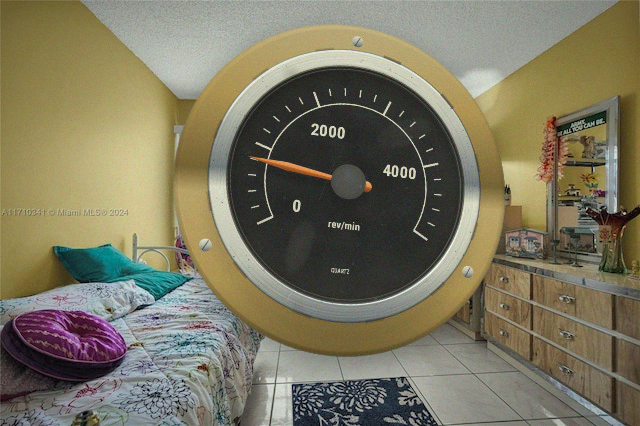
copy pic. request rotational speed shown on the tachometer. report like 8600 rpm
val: 800 rpm
